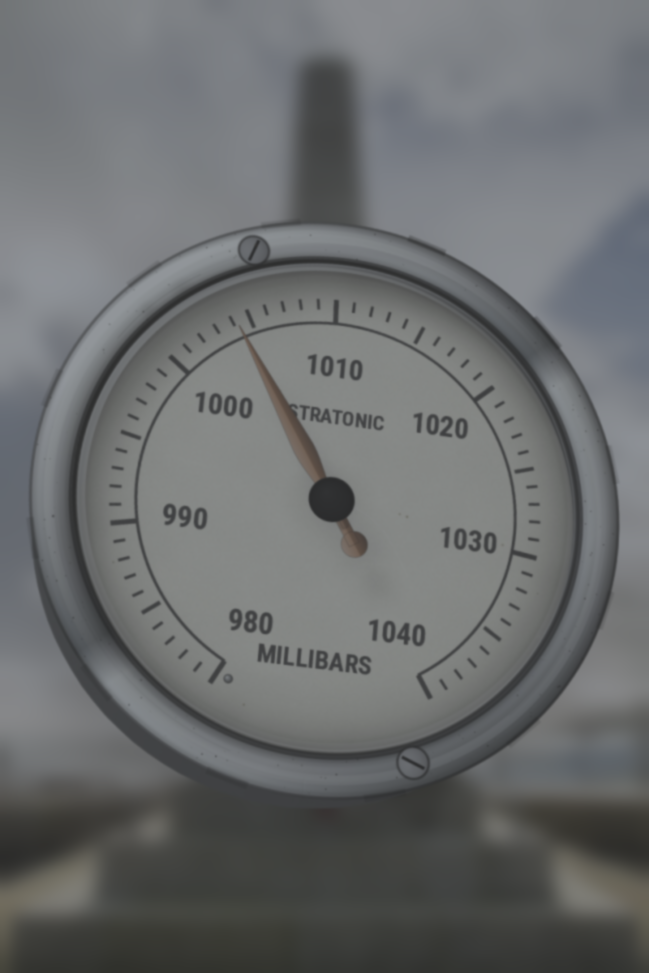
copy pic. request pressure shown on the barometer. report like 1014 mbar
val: 1004 mbar
